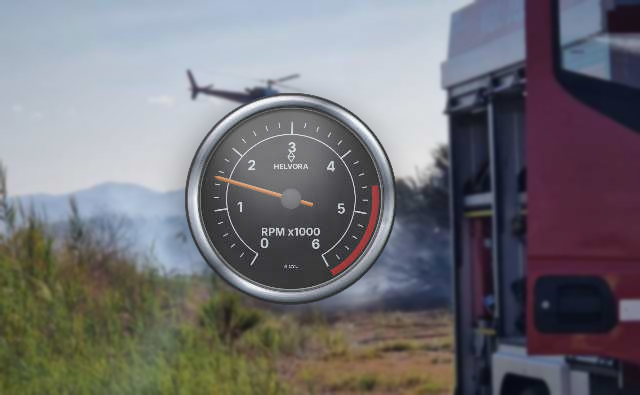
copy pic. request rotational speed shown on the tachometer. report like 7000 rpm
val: 1500 rpm
